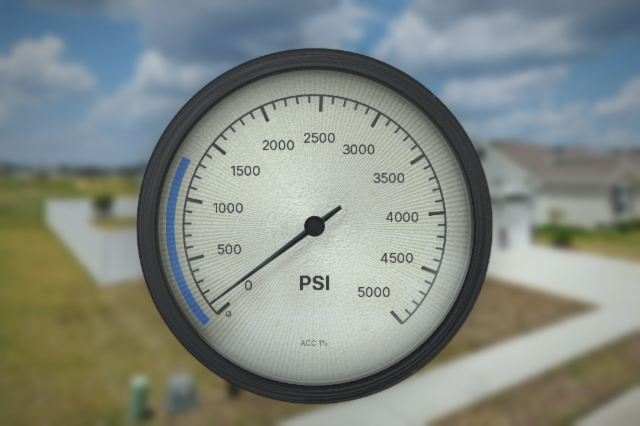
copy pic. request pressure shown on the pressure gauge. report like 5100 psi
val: 100 psi
